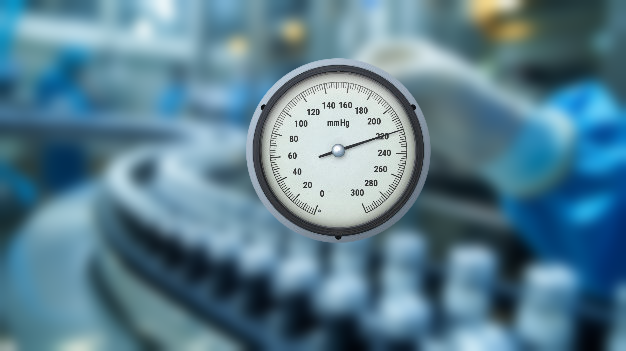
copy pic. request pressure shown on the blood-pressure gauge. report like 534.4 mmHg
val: 220 mmHg
